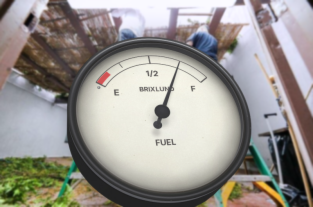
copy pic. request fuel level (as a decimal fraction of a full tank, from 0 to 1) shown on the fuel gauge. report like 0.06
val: 0.75
